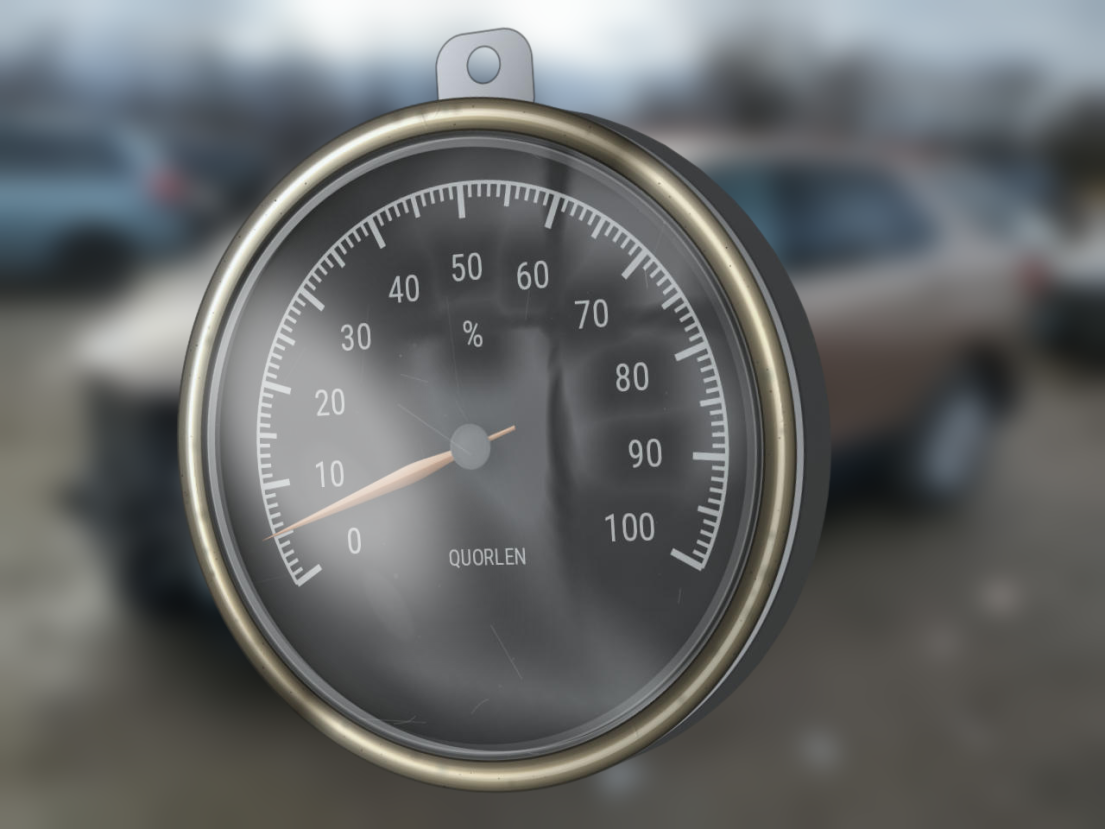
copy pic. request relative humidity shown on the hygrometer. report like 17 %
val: 5 %
